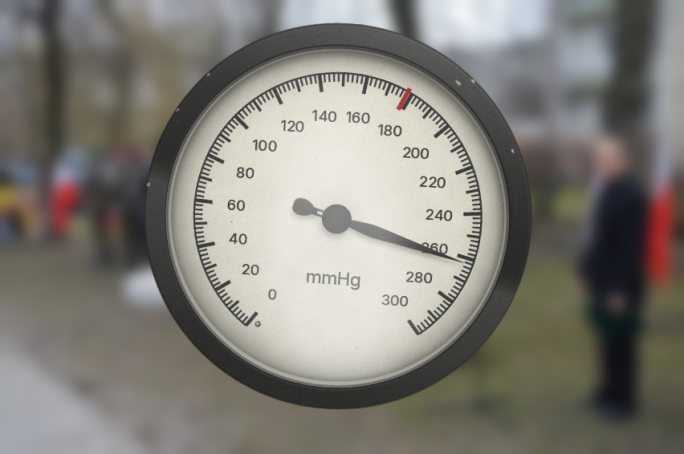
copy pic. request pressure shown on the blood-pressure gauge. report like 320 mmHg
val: 262 mmHg
